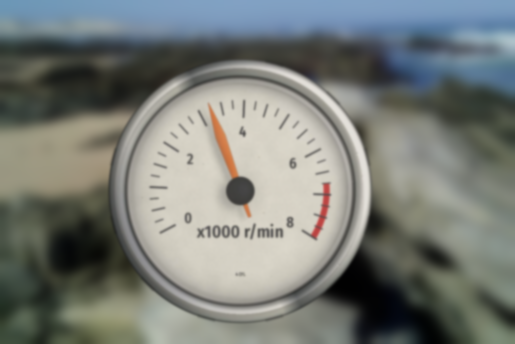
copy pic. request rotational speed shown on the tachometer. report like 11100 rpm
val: 3250 rpm
